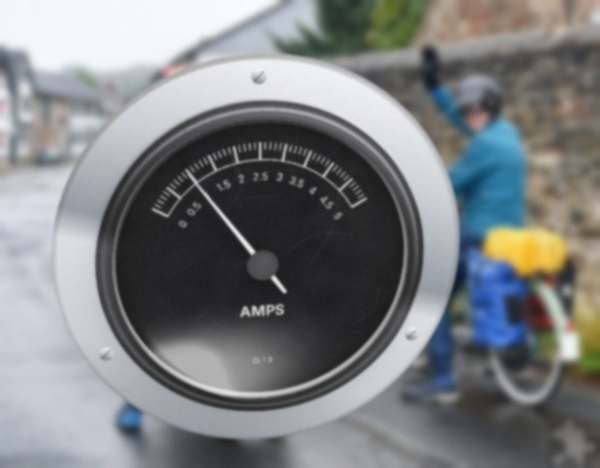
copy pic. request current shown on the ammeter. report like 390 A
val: 1 A
